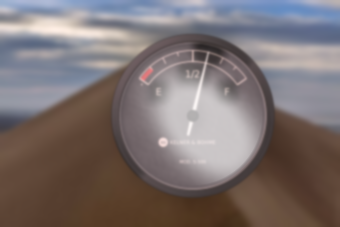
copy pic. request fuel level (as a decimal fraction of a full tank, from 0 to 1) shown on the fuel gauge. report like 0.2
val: 0.625
